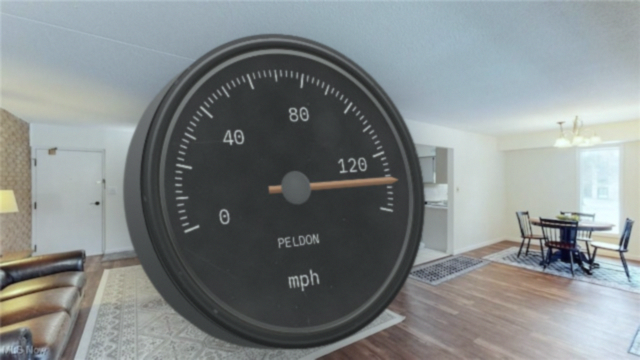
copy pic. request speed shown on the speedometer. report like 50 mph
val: 130 mph
